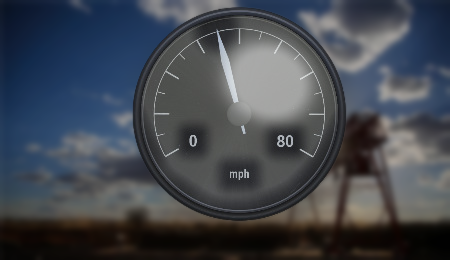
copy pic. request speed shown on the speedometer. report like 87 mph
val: 35 mph
